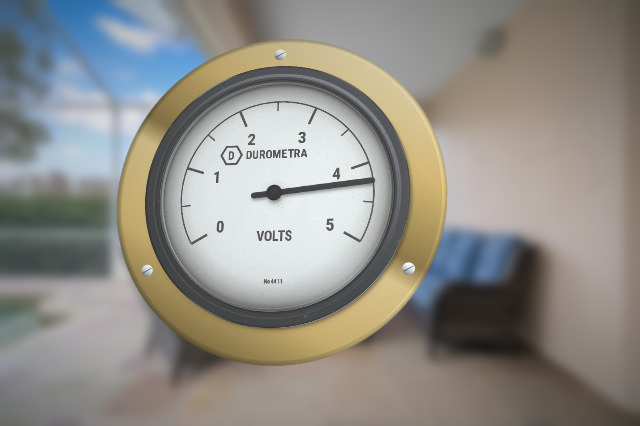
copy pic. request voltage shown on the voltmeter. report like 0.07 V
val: 4.25 V
